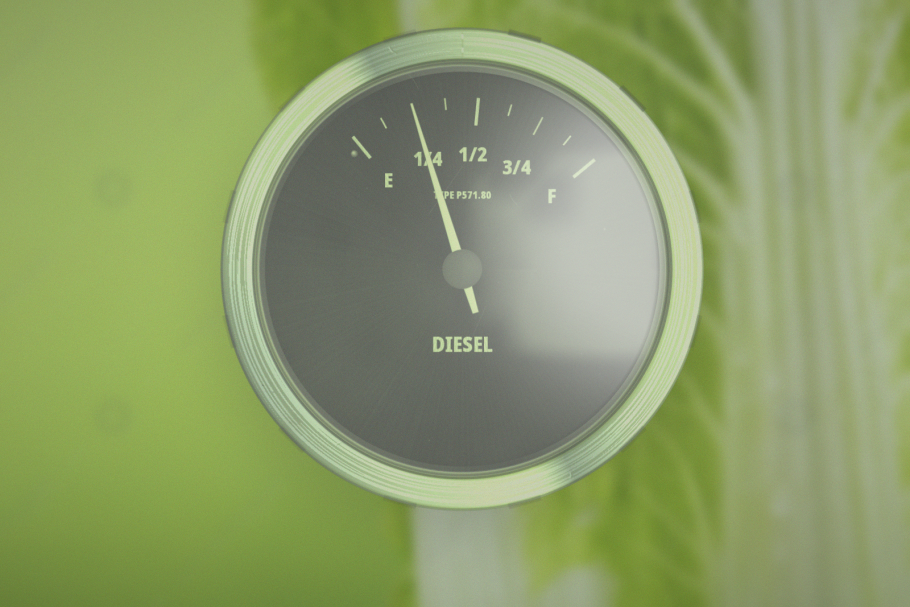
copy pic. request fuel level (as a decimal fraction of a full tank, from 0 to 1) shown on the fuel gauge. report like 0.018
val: 0.25
